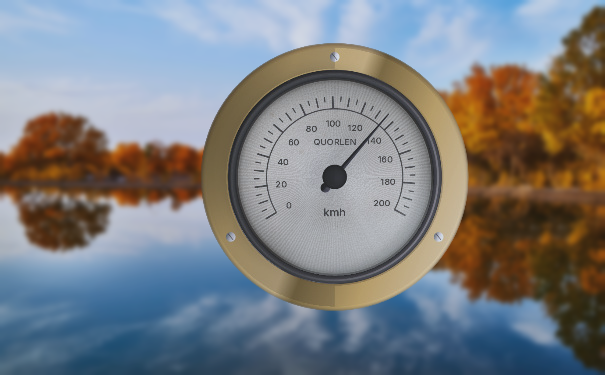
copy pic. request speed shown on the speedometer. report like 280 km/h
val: 135 km/h
